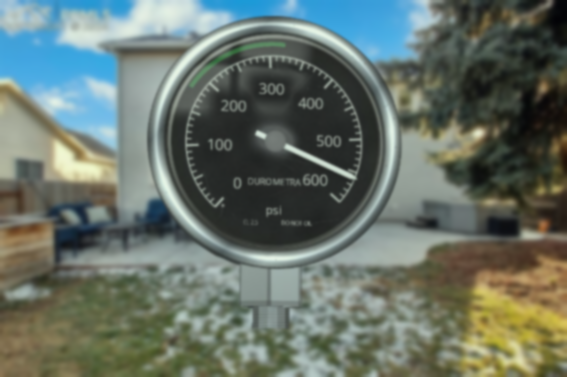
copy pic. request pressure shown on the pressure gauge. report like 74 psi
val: 560 psi
